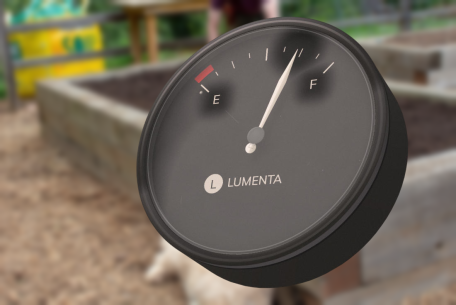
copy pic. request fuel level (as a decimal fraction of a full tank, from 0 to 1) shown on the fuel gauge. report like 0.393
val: 0.75
